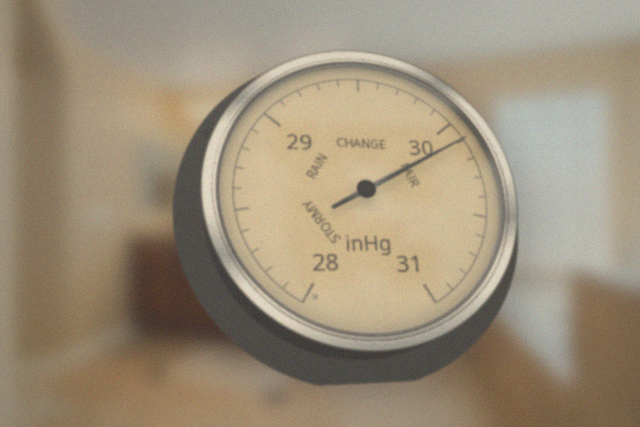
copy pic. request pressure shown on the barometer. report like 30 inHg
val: 30.1 inHg
